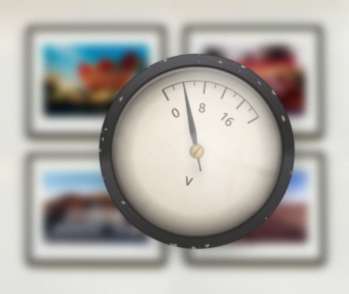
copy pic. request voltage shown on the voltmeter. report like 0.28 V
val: 4 V
